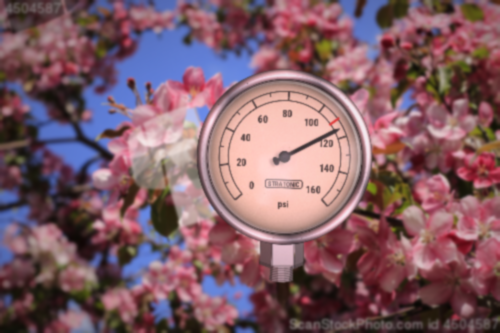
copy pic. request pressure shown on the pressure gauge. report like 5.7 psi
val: 115 psi
